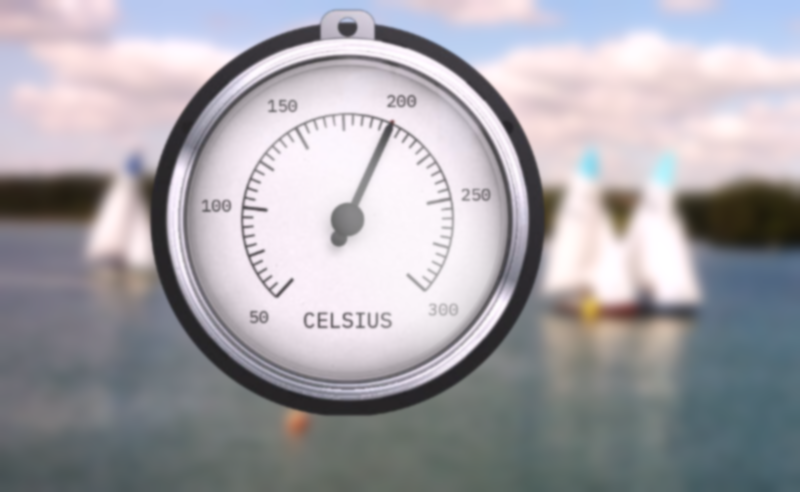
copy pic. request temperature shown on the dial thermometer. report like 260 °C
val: 200 °C
